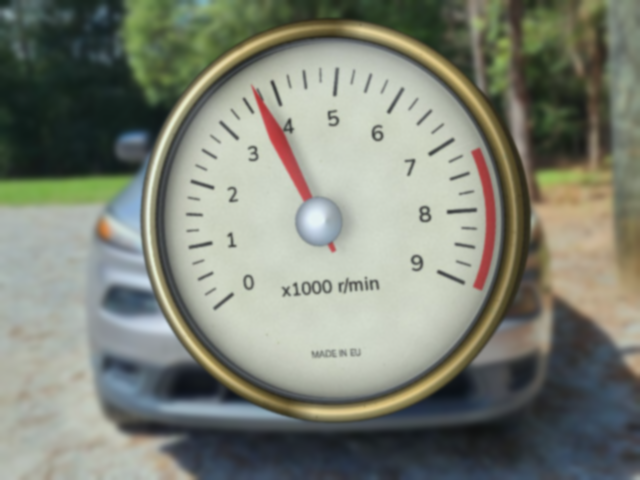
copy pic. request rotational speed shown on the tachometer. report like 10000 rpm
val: 3750 rpm
